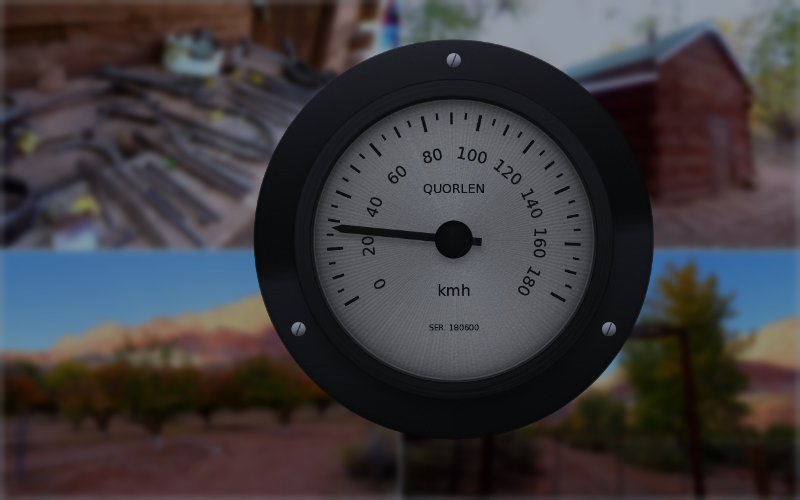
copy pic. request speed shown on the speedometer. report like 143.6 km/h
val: 27.5 km/h
